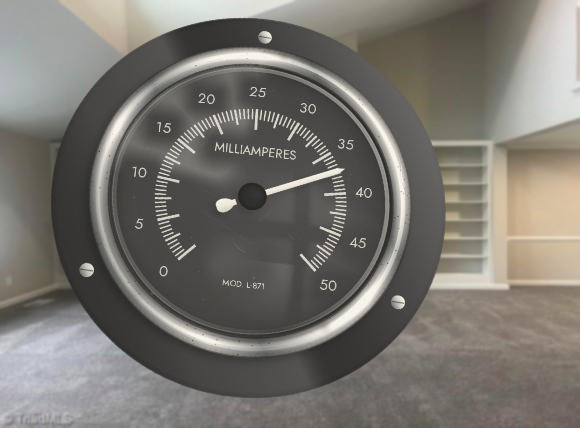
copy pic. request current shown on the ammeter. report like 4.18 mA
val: 37.5 mA
